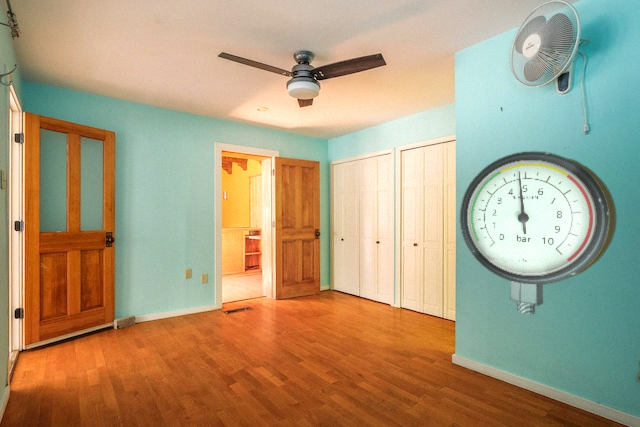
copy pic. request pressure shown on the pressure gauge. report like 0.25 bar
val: 4.75 bar
